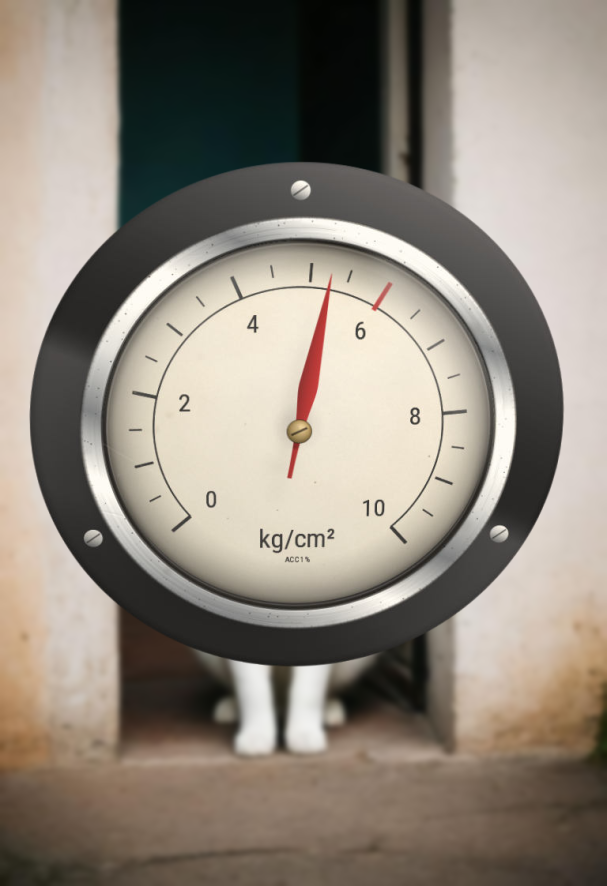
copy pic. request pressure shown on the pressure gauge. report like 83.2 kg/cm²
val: 5.25 kg/cm²
